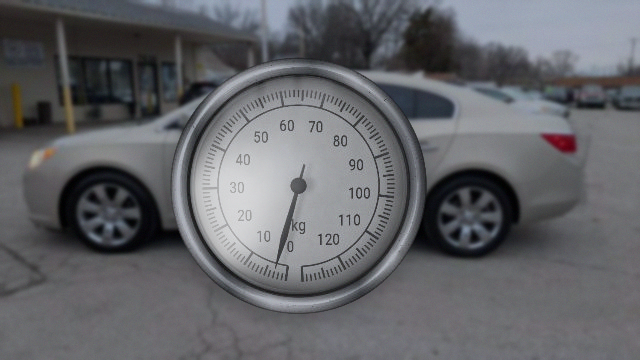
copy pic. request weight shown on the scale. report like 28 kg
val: 3 kg
